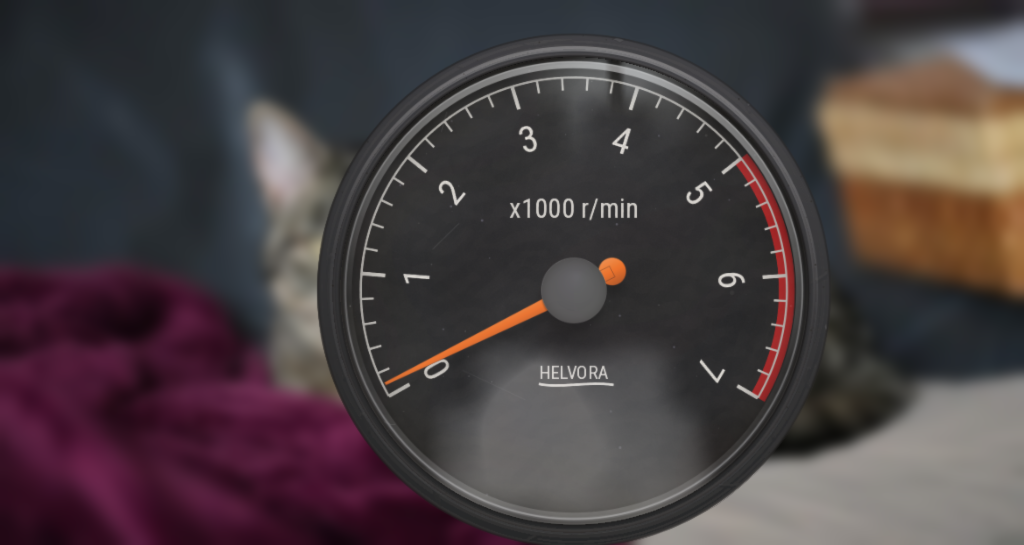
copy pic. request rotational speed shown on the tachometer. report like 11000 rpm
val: 100 rpm
